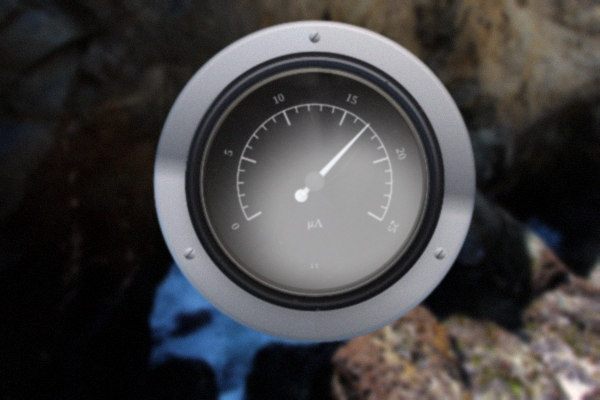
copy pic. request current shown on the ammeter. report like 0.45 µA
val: 17 µA
